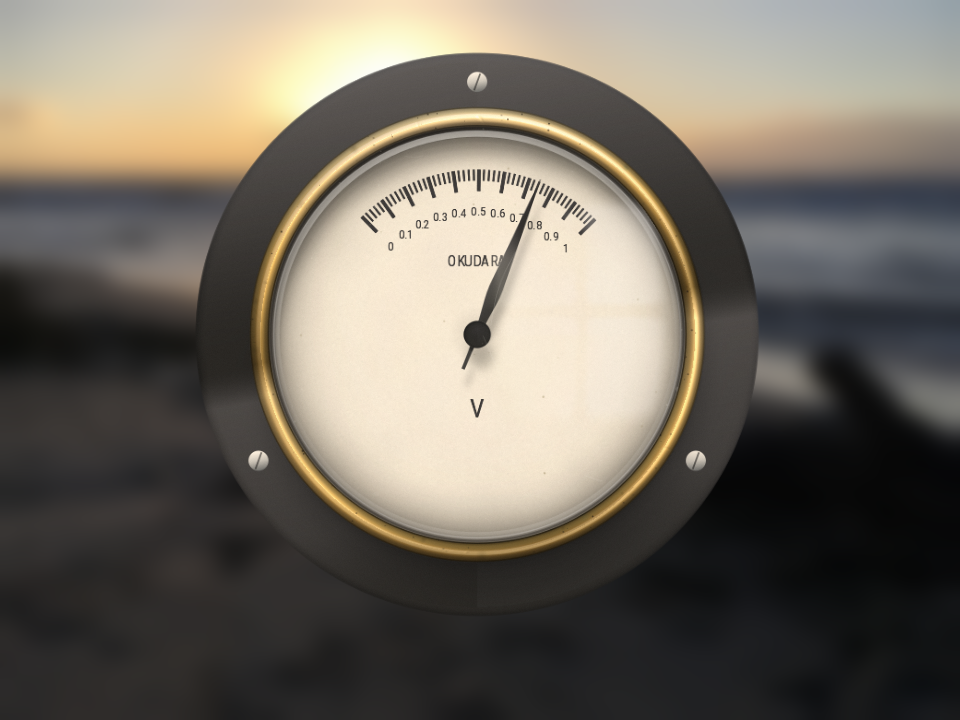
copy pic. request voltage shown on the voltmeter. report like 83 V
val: 0.74 V
